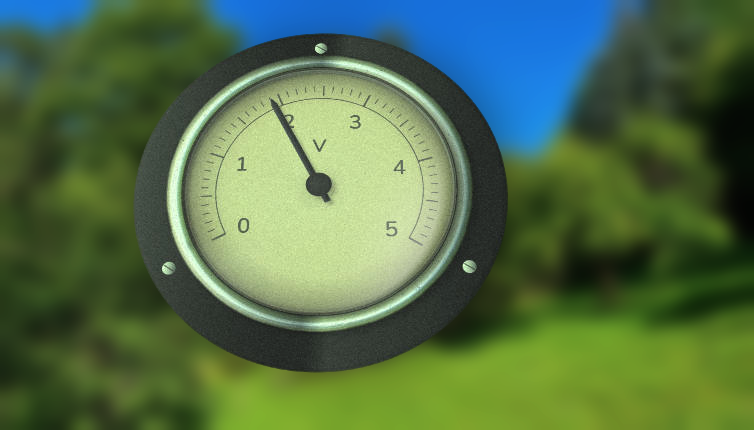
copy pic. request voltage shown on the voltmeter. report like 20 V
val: 1.9 V
